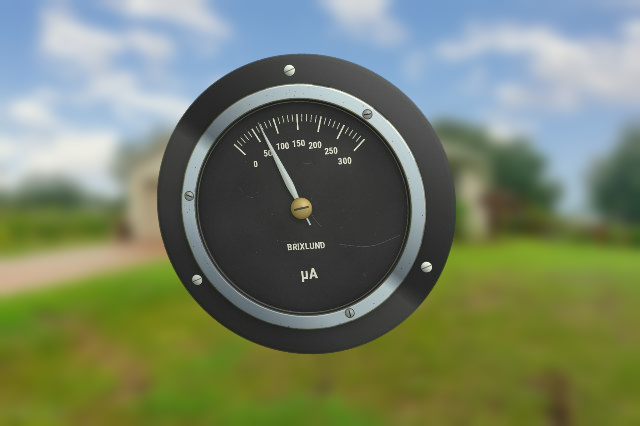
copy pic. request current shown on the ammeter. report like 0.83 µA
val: 70 µA
